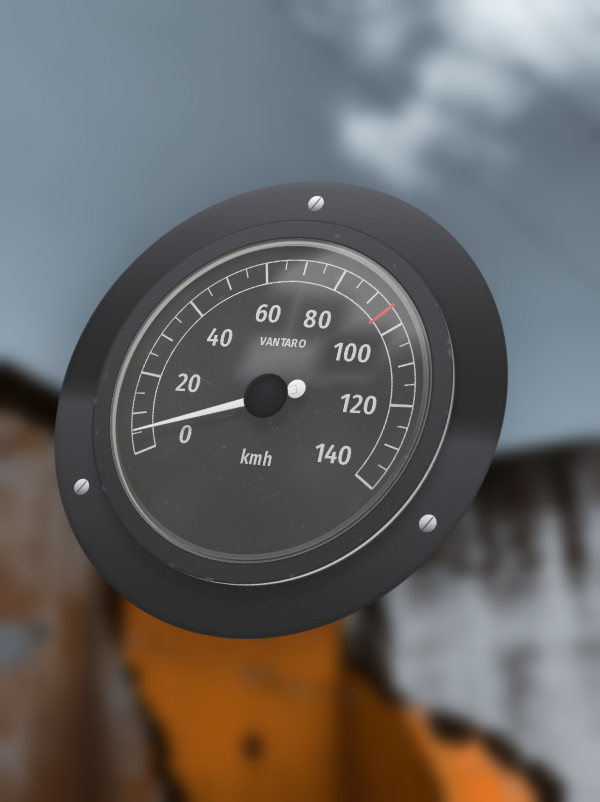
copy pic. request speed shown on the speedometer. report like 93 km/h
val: 5 km/h
